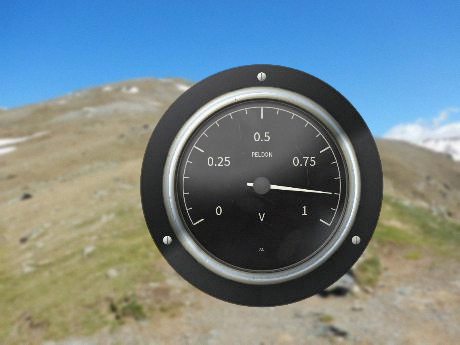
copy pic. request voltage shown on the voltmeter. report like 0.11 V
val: 0.9 V
